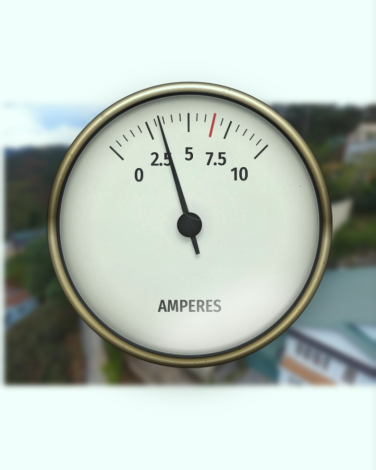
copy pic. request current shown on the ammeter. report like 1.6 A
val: 3.25 A
